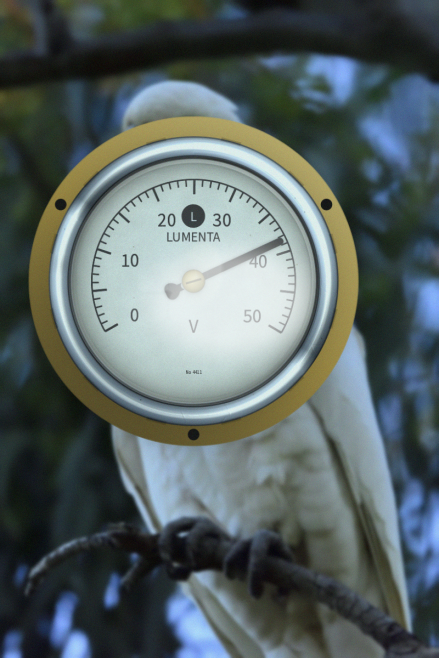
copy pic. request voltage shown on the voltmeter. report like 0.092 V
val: 38.5 V
